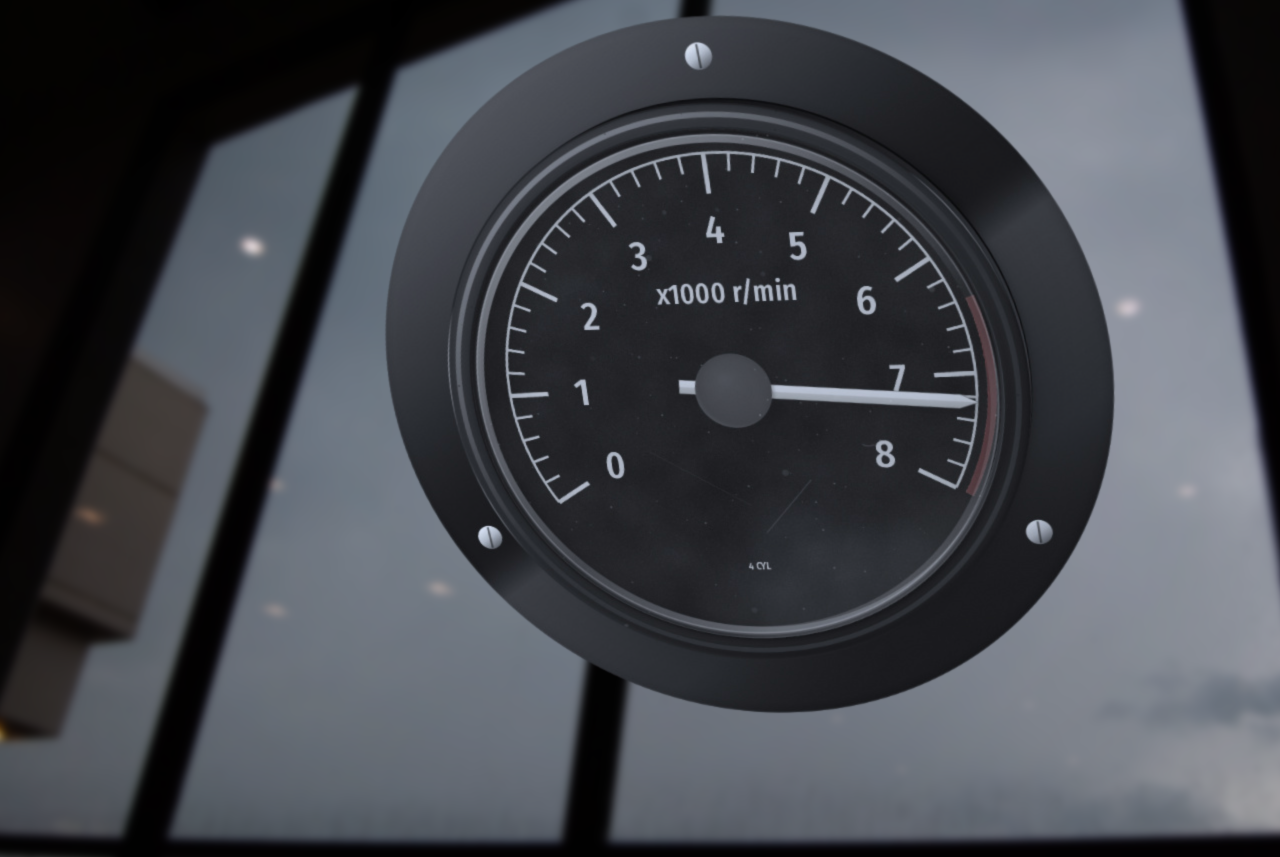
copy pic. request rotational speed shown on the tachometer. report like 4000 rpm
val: 7200 rpm
